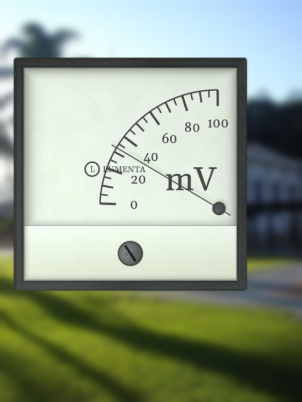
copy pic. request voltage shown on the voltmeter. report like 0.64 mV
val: 32.5 mV
